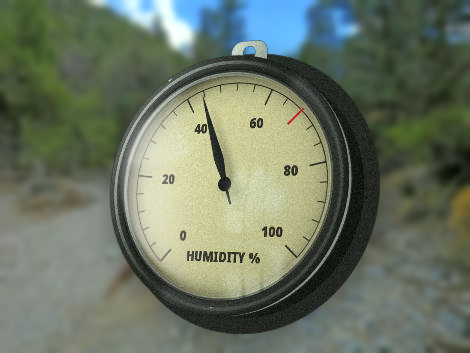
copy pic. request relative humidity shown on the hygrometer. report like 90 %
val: 44 %
